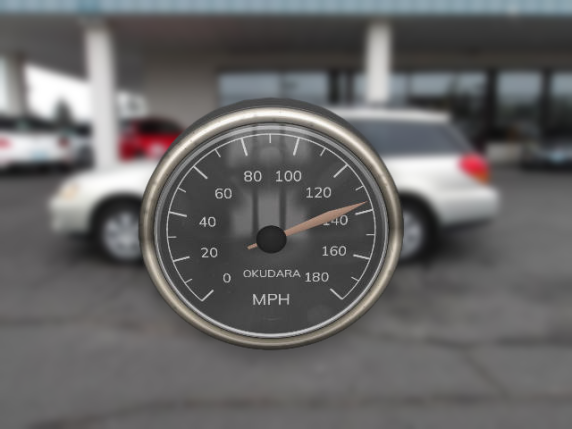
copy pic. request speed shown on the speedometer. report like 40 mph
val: 135 mph
